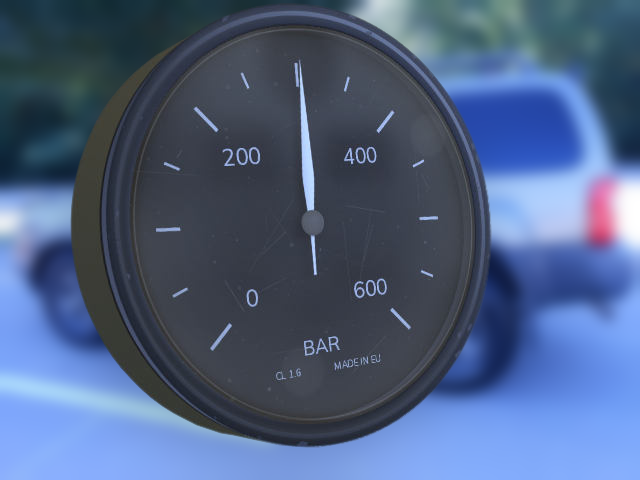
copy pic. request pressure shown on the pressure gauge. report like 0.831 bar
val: 300 bar
